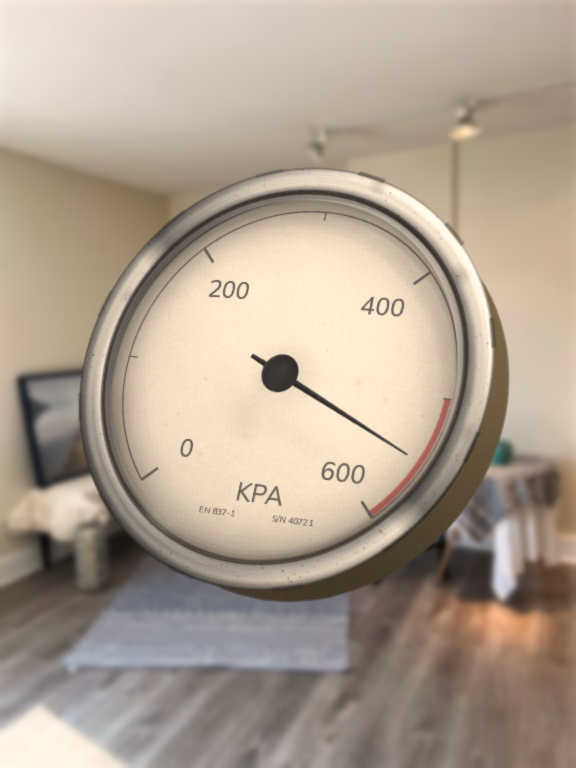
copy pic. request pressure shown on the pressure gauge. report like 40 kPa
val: 550 kPa
